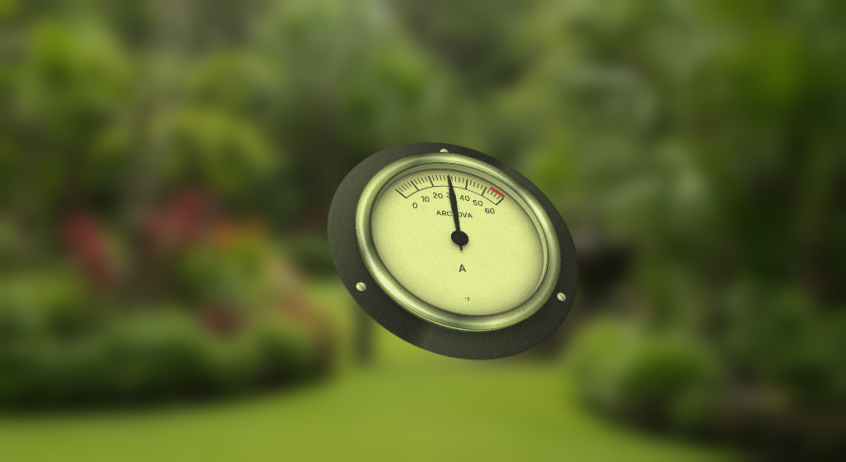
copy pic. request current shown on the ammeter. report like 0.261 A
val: 30 A
